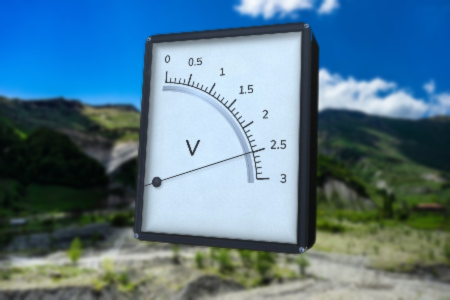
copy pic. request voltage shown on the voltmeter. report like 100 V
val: 2.5 V
